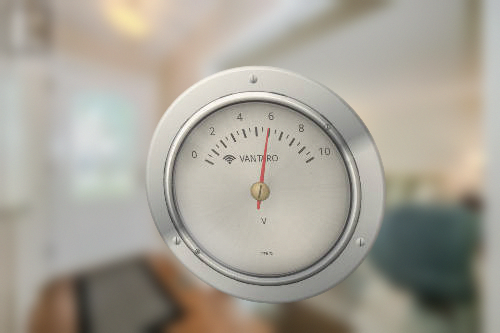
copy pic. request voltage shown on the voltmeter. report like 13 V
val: 6 V
